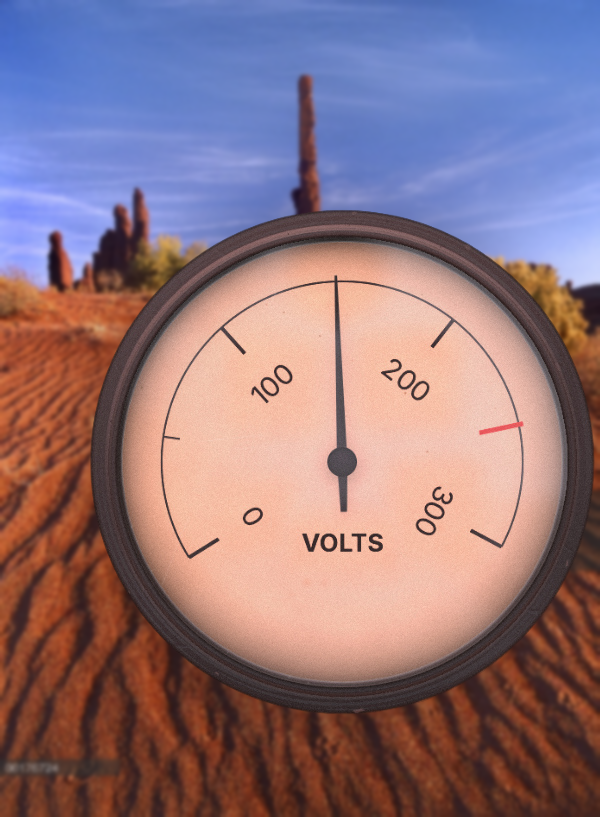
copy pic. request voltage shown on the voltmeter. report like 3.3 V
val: 150 V
